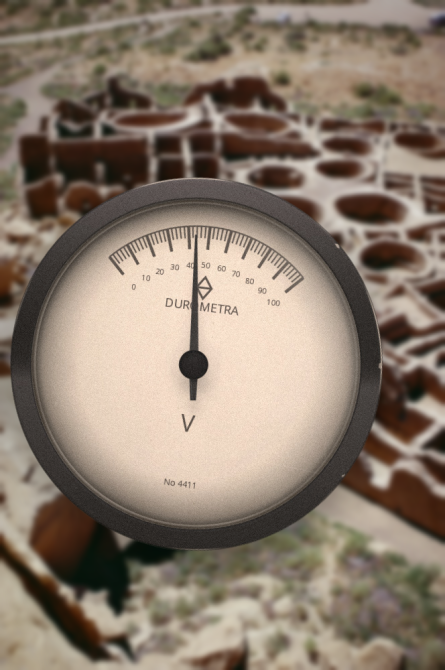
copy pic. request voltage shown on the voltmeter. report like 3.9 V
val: 44 V
